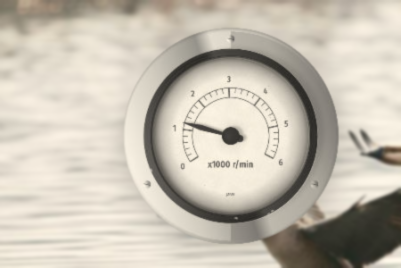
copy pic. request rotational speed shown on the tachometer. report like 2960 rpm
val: 1200 rpm
